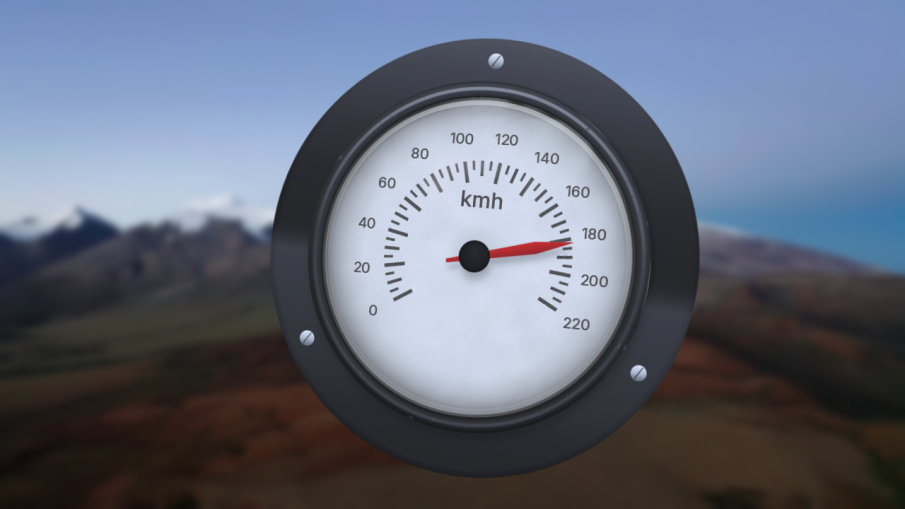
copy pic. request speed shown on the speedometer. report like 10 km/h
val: 182.5 km/h
